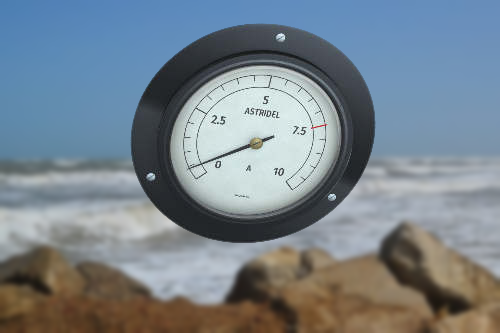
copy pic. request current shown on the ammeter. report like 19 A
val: 0.5 A
